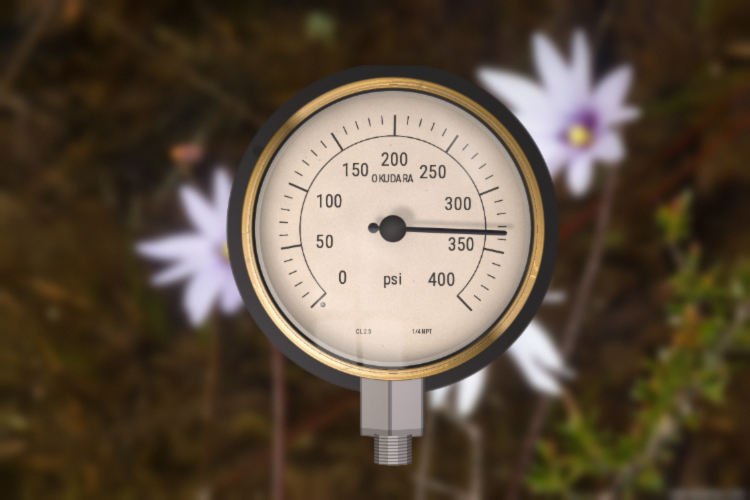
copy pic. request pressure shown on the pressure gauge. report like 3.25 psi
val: 335 psi
